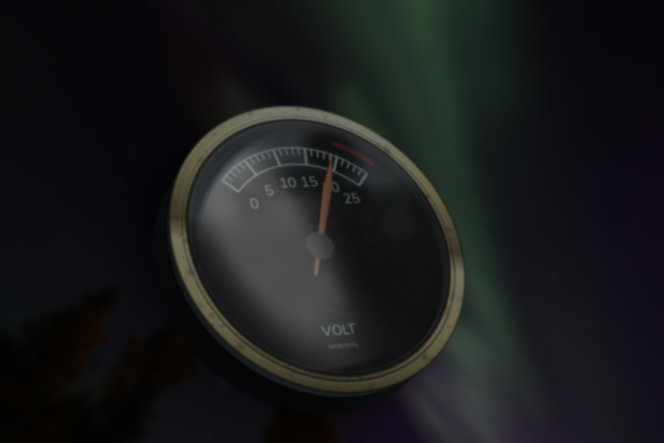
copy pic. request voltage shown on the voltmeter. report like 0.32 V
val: 19 V
